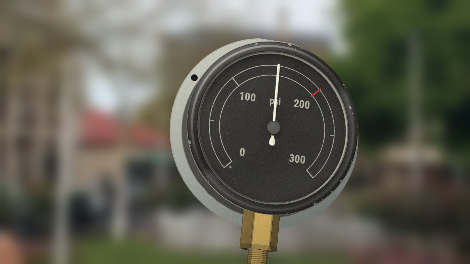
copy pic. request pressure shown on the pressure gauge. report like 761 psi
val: 150 psi
